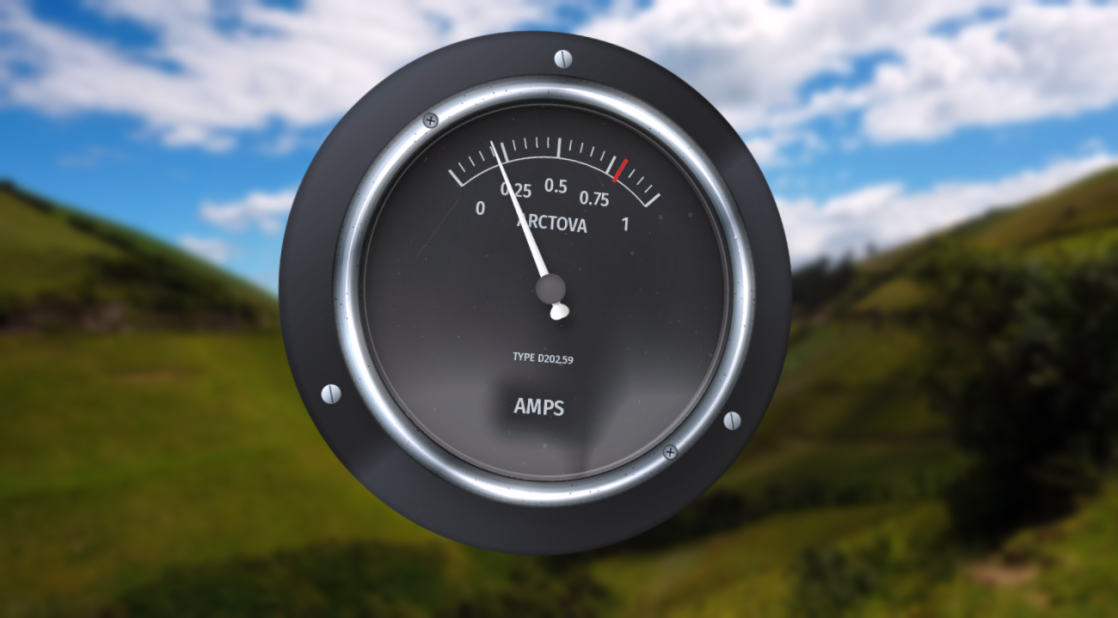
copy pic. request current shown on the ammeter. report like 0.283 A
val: 0.2 A
